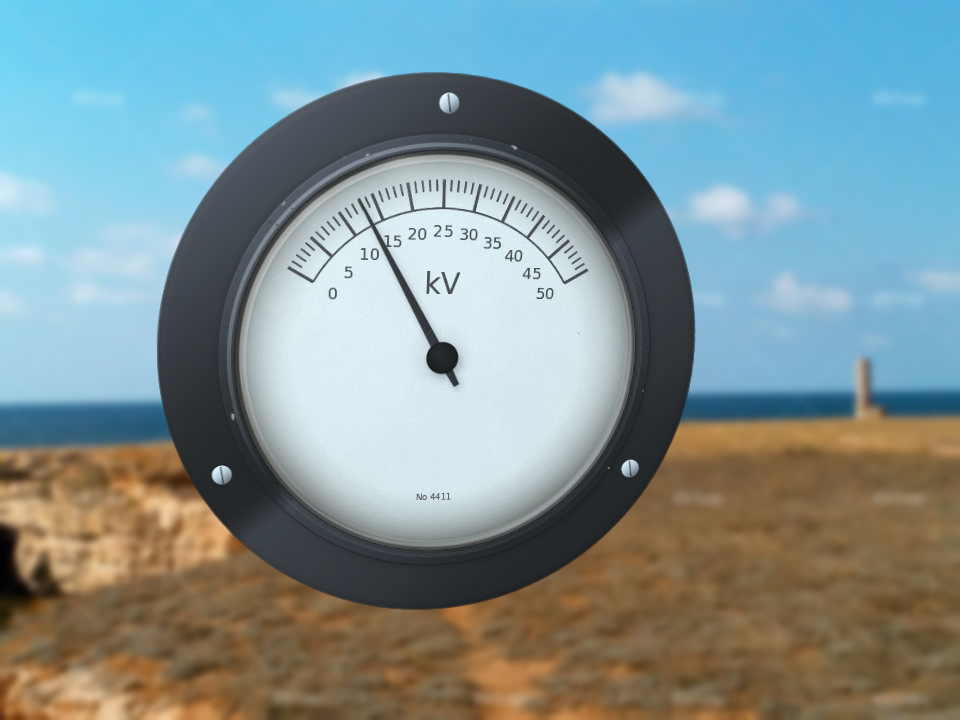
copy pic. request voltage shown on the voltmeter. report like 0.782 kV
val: 13 kV
